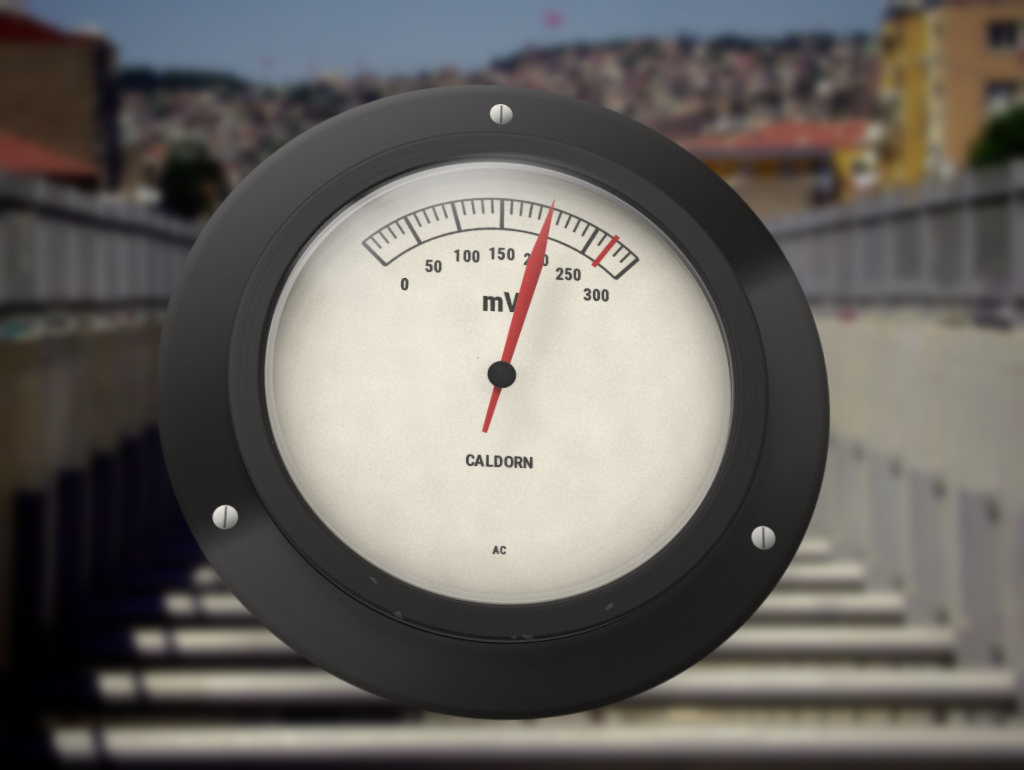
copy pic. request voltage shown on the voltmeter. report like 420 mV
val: 200 mV
